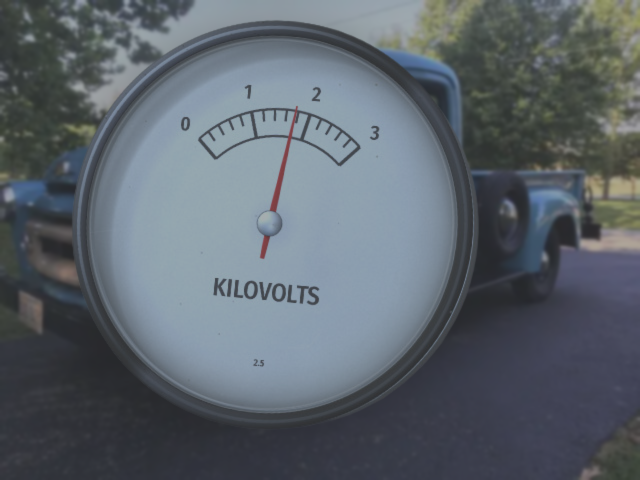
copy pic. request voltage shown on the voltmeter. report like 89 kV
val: 1.8 kV
